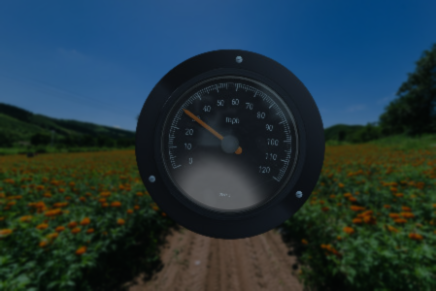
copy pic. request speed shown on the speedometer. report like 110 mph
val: 30 mph
